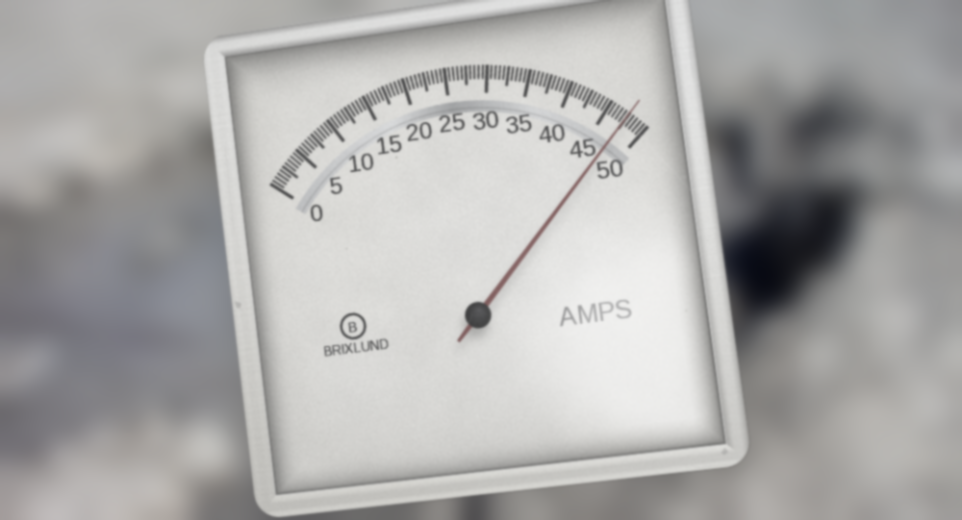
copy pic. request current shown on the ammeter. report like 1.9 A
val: 47.5 A
